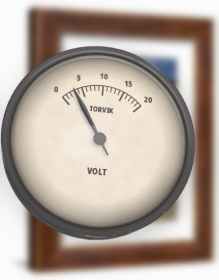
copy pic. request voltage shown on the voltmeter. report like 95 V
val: 3 V
